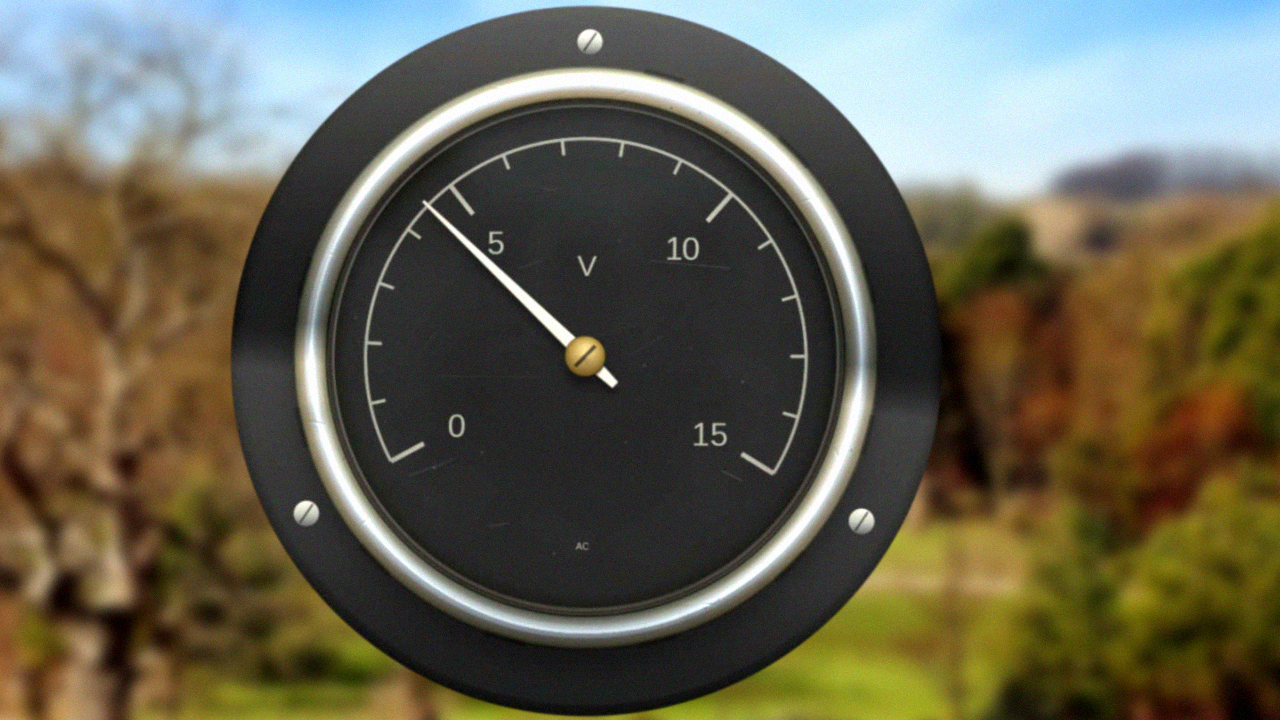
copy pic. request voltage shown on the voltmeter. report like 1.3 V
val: 4.5 V
